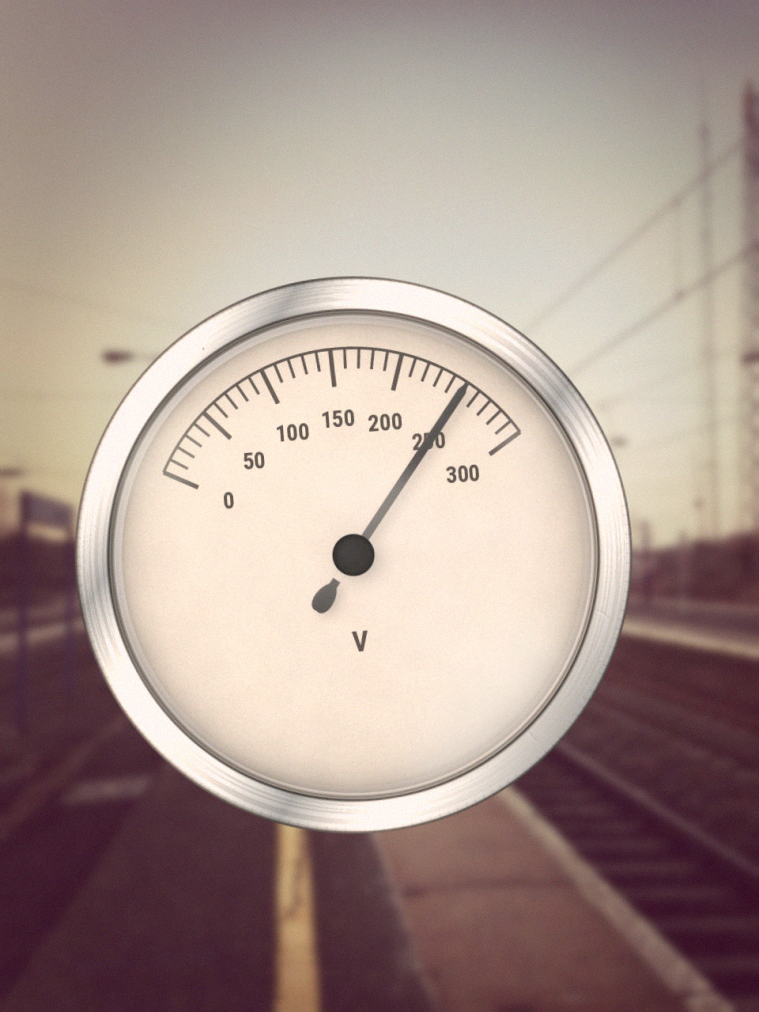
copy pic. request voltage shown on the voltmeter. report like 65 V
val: 250 V
